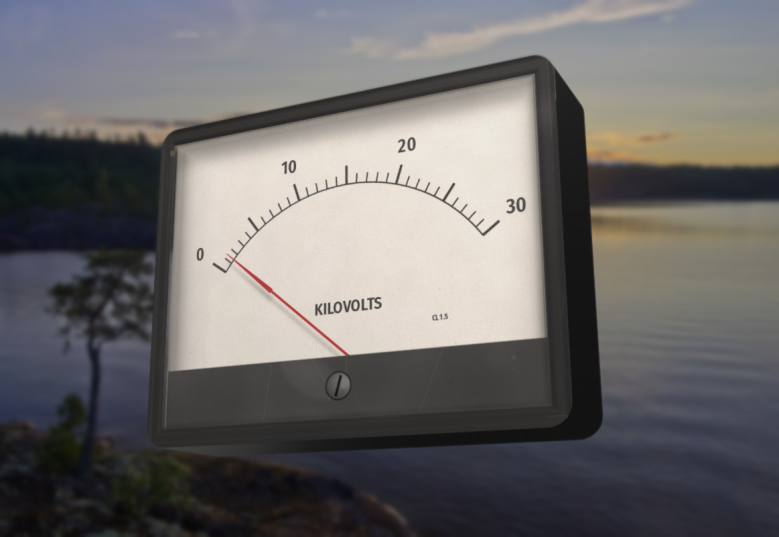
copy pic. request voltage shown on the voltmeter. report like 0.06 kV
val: 1.5 kV
